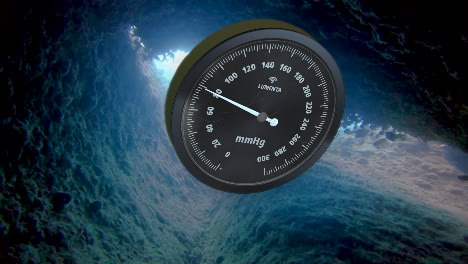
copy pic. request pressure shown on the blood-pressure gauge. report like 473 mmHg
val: 80 mmHg
